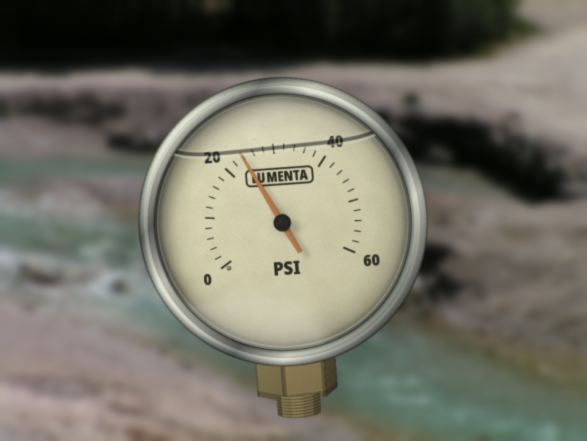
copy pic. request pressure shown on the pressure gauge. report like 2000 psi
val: 24 psi
